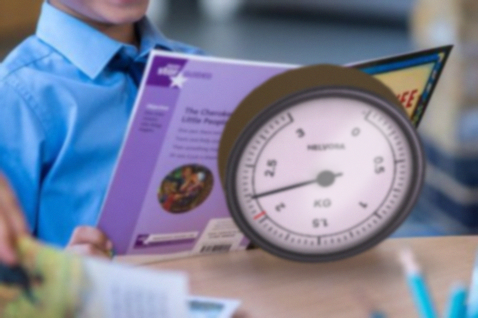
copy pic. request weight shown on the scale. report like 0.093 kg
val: 2.25 kg
